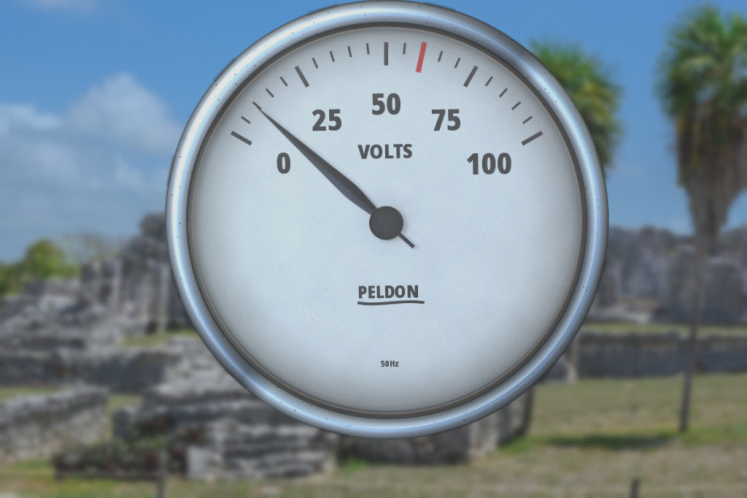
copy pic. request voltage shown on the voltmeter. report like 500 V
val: 10 V
